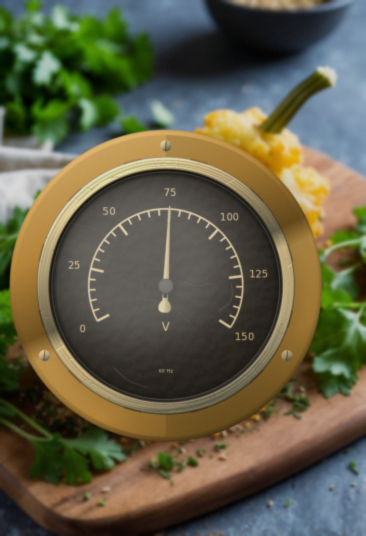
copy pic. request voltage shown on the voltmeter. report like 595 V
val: 75 V
